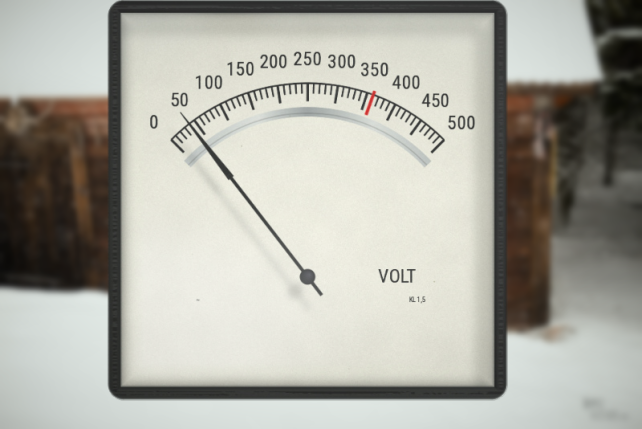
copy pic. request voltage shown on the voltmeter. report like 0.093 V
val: 40 V
